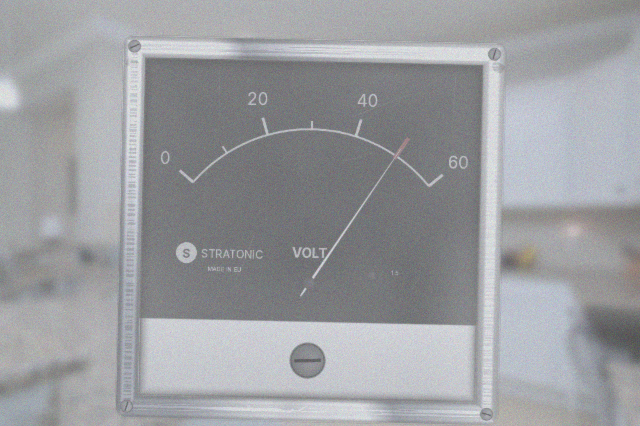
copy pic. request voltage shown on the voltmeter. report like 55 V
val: 50 V
